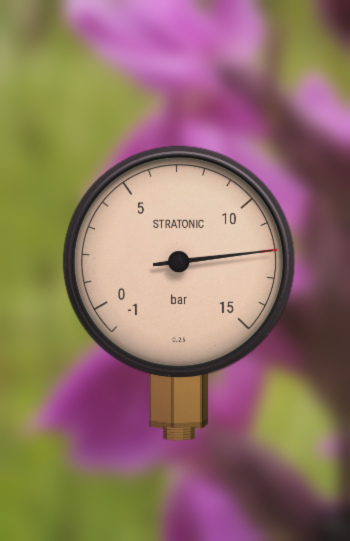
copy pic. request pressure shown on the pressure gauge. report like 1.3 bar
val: 12 bar
